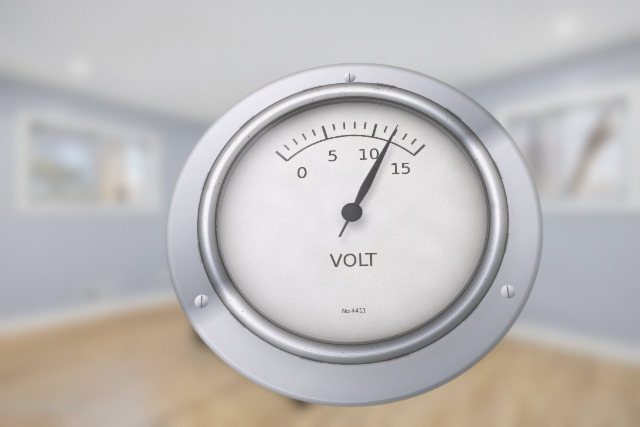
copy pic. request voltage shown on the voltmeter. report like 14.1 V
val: 12 V
